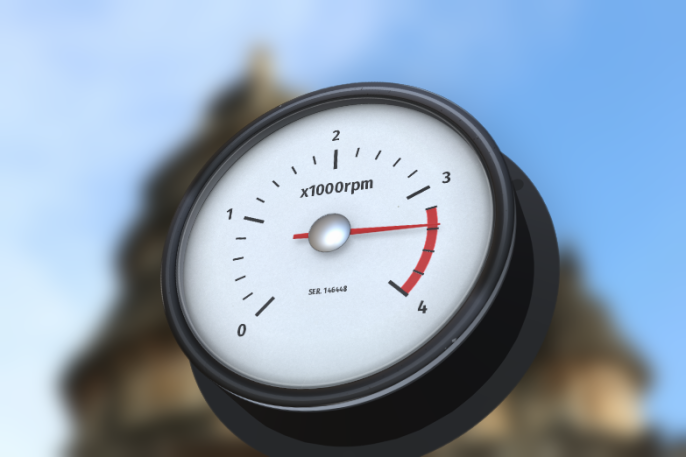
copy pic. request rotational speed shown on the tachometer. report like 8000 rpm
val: 3400 rpm
